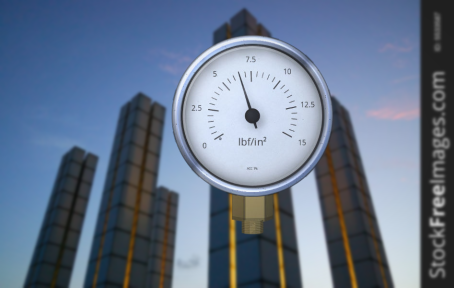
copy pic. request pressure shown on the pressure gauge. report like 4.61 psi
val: 6.5 psi
